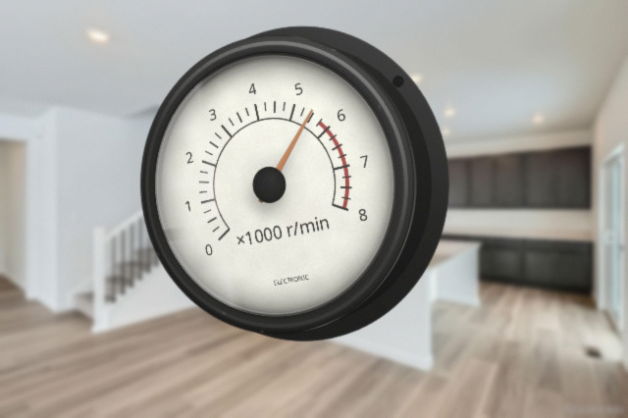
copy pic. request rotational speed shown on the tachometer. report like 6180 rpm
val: 5500 rpm
